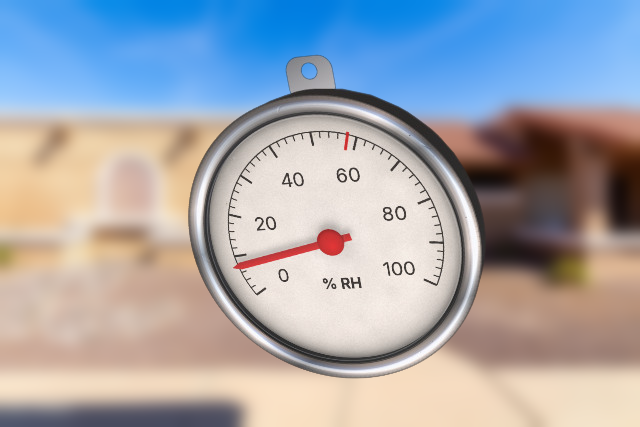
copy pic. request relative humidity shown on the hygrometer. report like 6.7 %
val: 8 %
